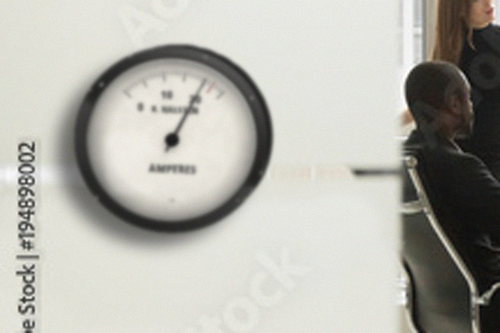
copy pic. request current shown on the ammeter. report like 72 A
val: 20 A
